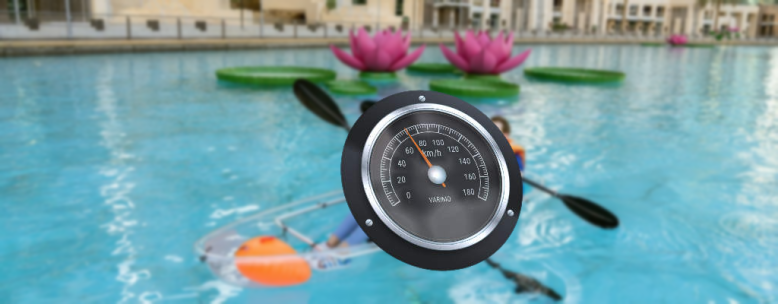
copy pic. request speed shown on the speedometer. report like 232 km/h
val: 70 km/h
